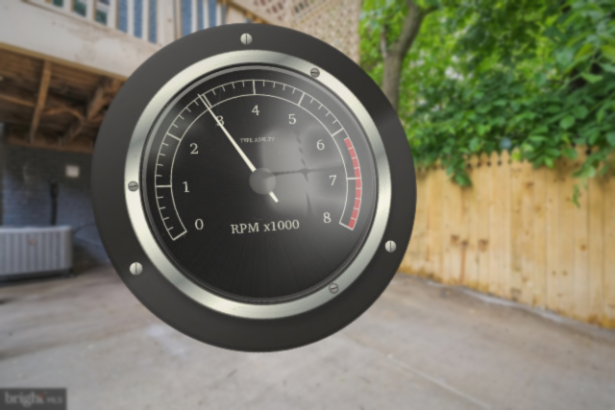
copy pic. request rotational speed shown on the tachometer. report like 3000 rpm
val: 2900 rpm
